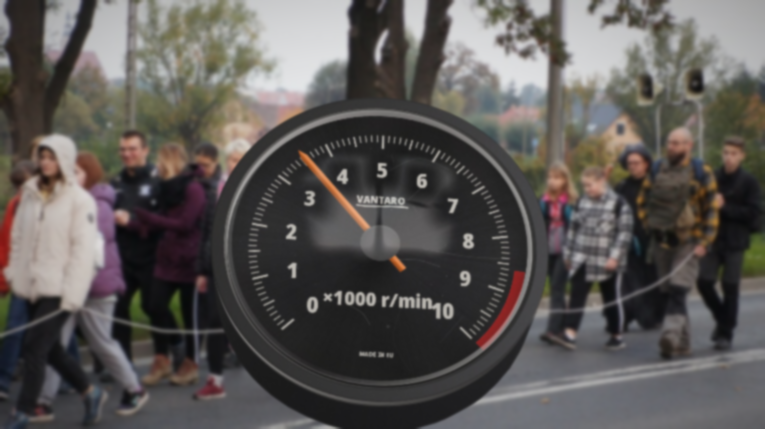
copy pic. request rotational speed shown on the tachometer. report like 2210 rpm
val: 3500 rpm
